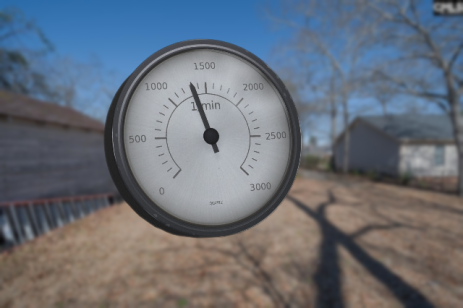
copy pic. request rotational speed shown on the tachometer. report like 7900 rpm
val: 1300 rpm
